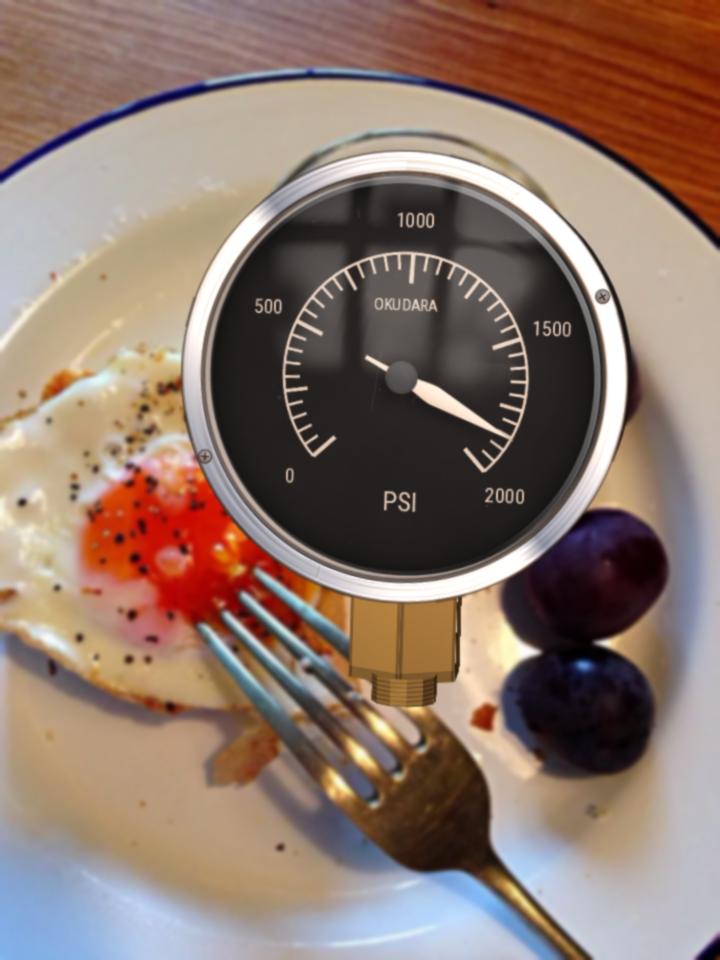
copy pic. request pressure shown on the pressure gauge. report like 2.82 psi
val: 1850 psi
